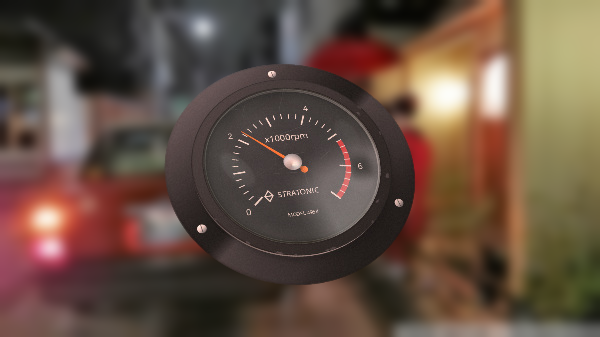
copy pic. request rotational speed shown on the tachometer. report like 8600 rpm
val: 2200 rpm
